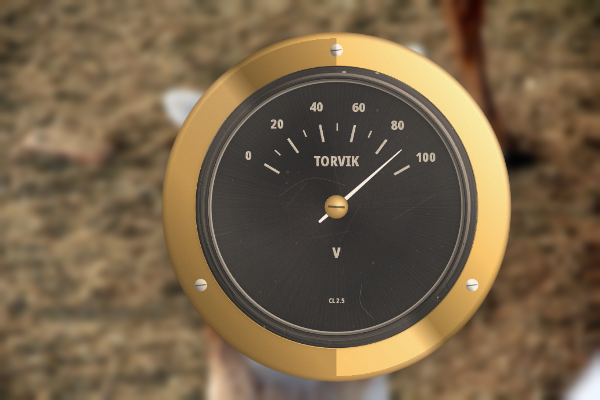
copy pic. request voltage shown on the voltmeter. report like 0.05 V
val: 90 V
